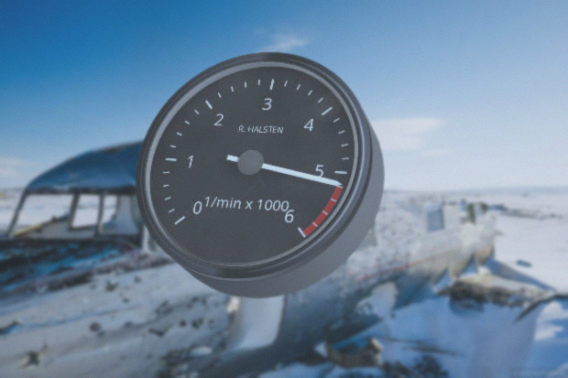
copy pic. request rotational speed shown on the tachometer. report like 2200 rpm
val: 5200 rpm
